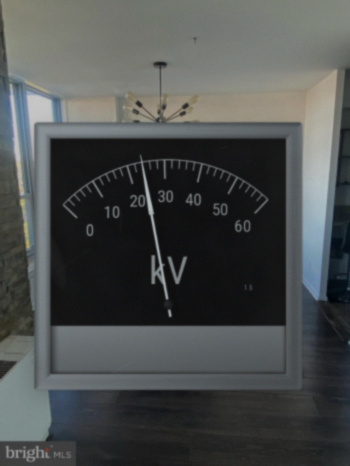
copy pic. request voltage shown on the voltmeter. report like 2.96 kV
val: 24 kV
